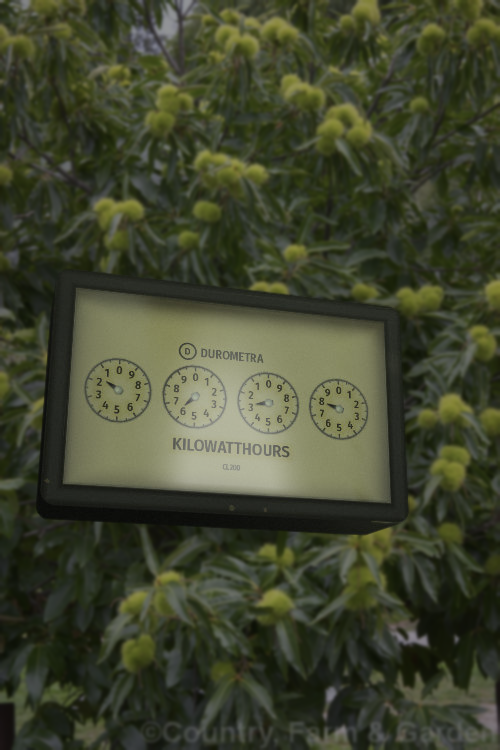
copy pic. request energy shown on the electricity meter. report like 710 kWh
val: 1628 kWh
